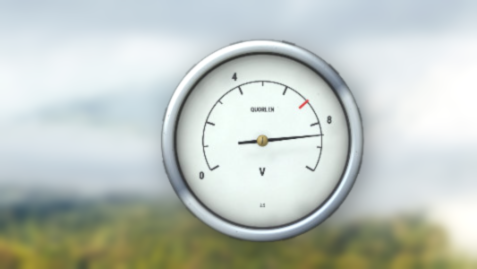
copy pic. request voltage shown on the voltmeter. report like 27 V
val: 8.5 V
